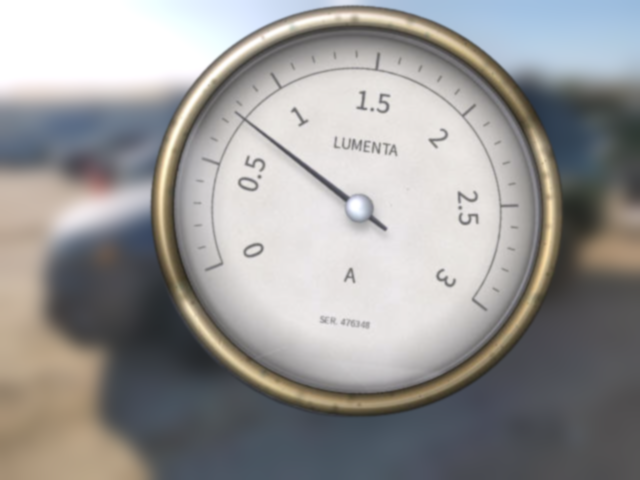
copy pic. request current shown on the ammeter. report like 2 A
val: 0.75 A
